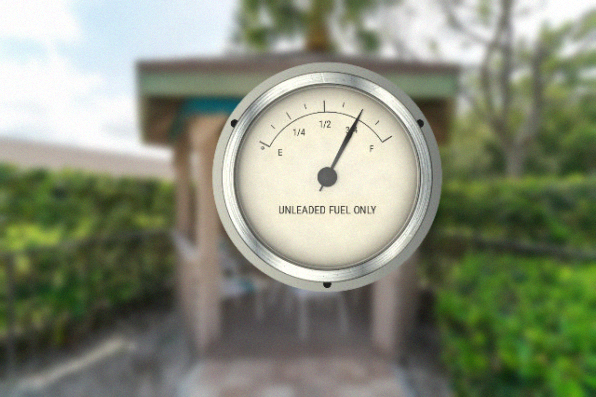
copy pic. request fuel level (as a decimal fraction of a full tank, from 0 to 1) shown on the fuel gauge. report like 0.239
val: 0.75
